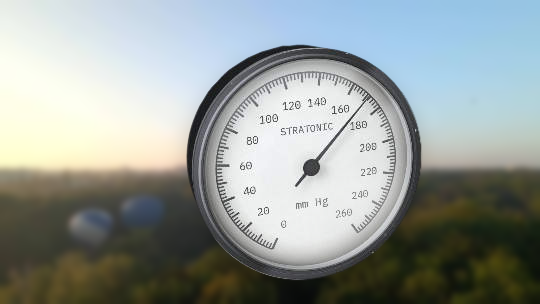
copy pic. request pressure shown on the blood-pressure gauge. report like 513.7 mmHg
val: 170 mmHg
